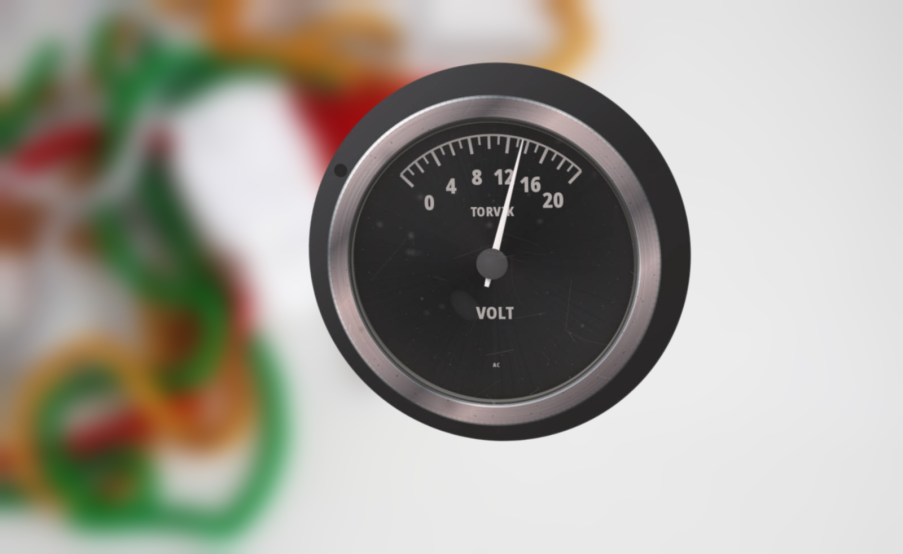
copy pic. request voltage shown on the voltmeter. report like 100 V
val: 13.5 V
